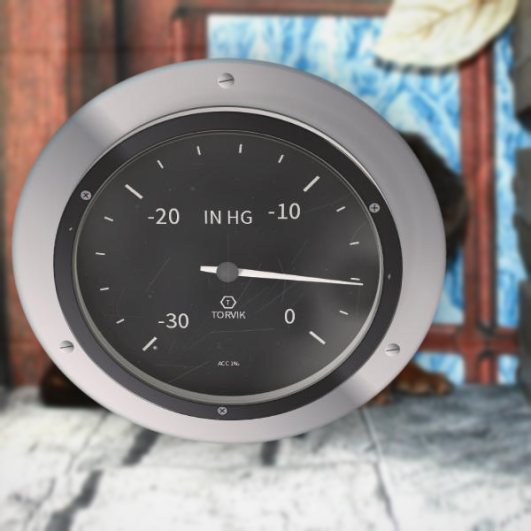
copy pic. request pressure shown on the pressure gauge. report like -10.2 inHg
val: -4 inHg
